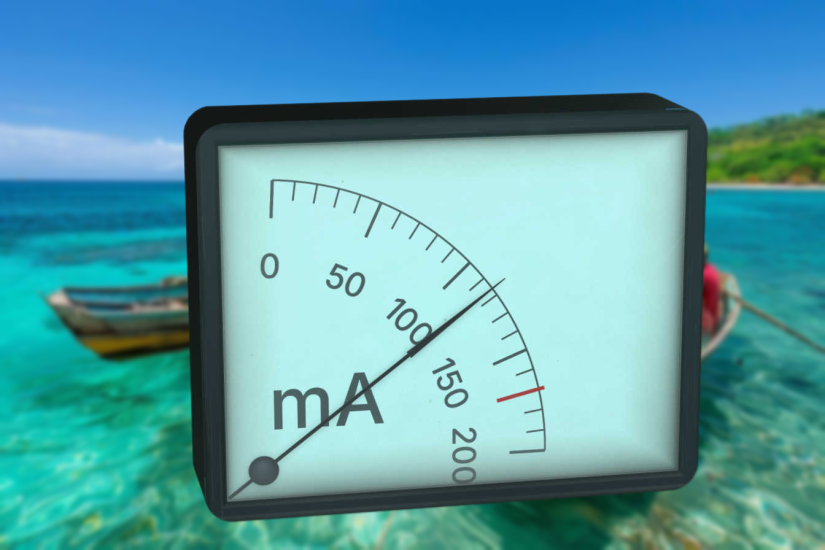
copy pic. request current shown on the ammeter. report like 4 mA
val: 115 mA
